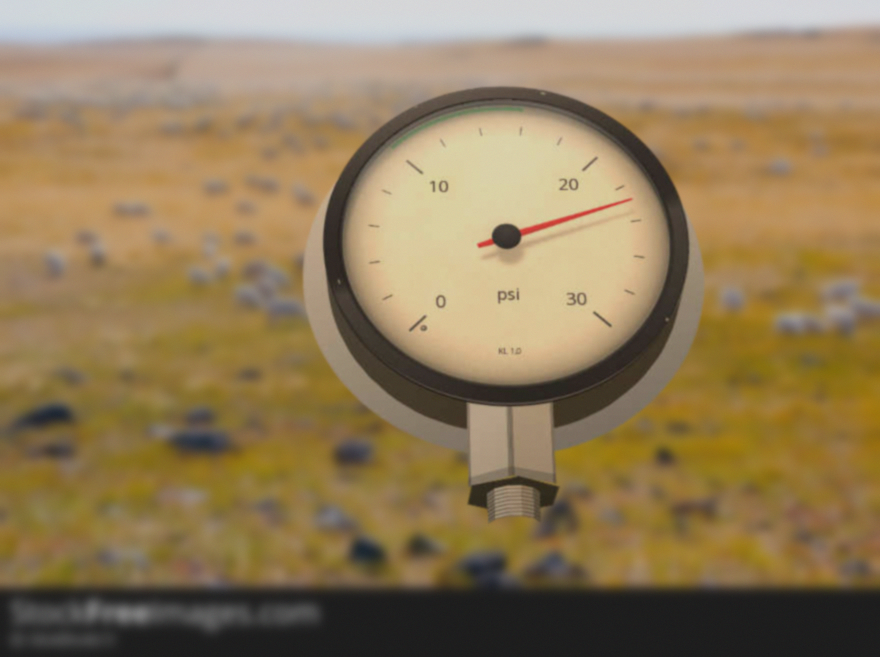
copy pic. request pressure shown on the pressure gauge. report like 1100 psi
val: 23 psi
